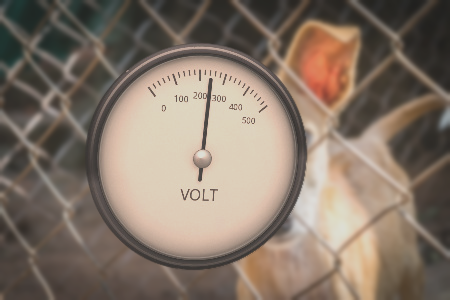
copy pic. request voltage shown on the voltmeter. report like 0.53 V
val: 240 V
